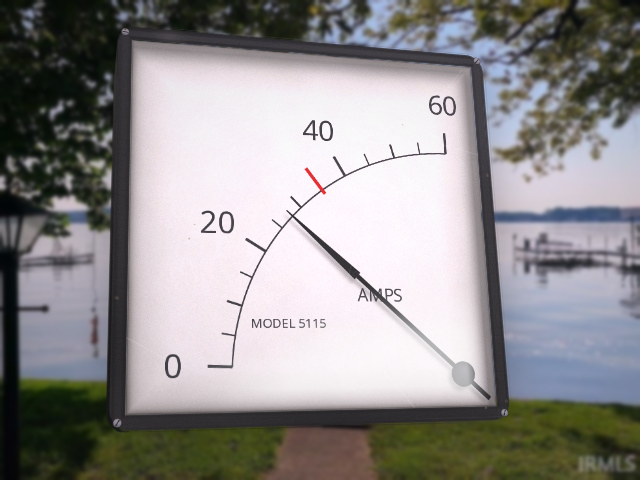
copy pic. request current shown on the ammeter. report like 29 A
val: 27.5 A
